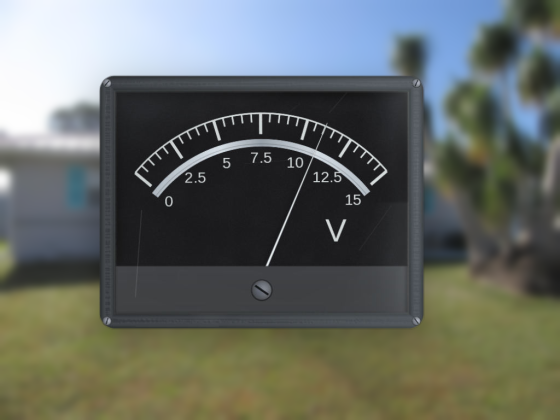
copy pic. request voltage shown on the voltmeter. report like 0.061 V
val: 11 V
